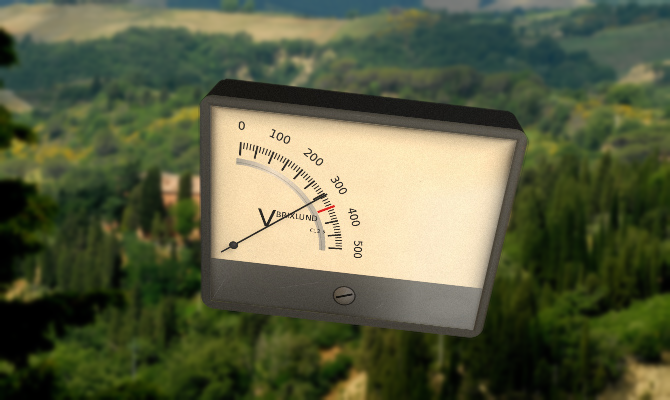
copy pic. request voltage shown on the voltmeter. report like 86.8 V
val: 300 V
